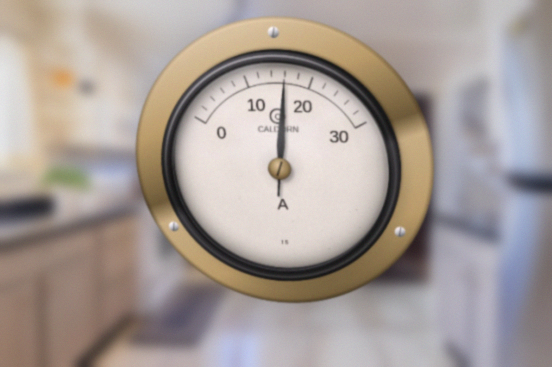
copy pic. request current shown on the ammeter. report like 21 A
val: 16 A
